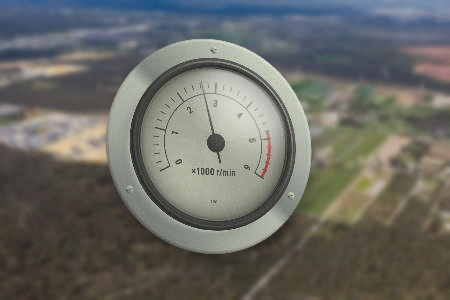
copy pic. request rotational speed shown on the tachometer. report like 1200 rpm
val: 2600 rpm
